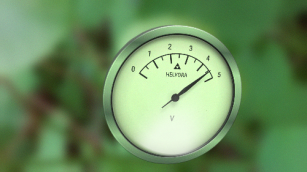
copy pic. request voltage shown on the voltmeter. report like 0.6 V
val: 4.5 V
